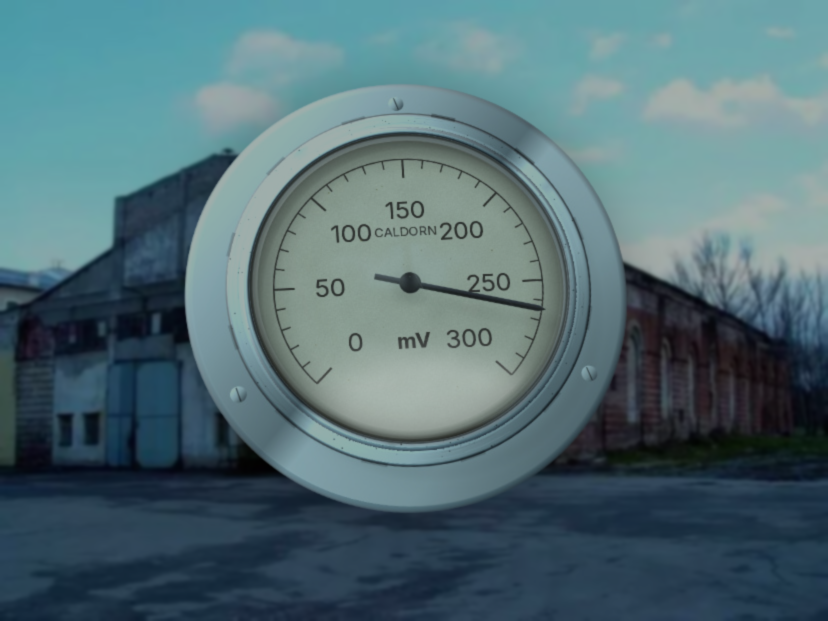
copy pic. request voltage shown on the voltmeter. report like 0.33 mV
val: 265 mV
